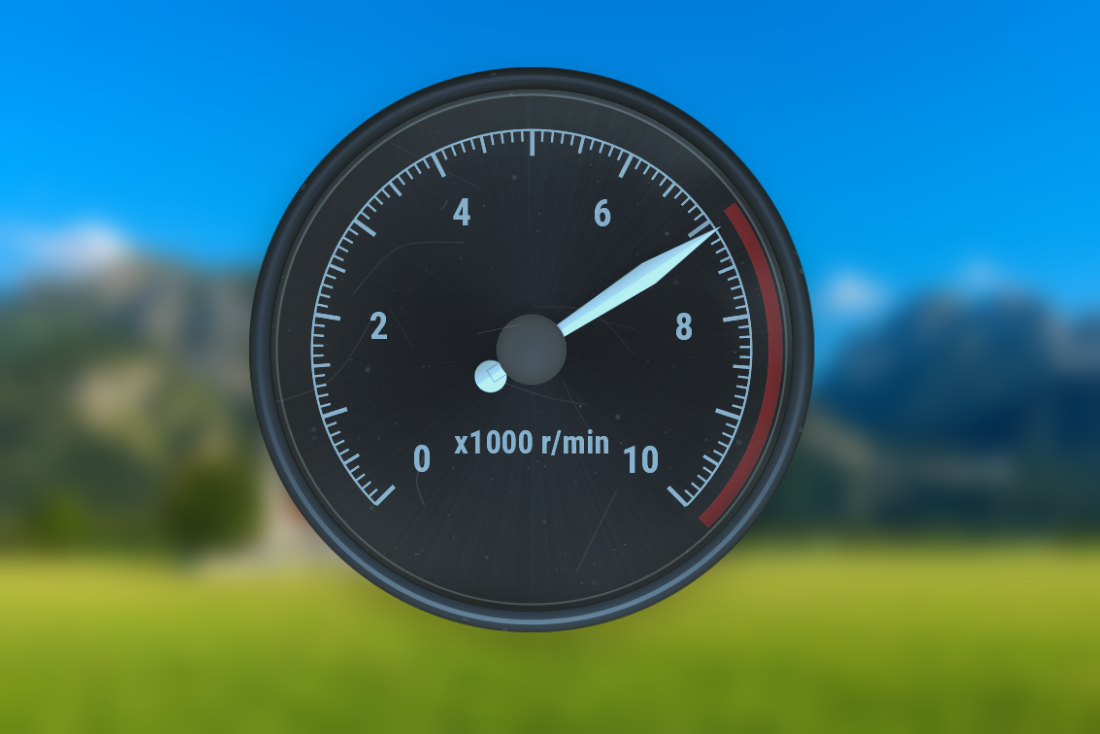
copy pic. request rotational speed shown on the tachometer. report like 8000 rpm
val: 7100 rpm
